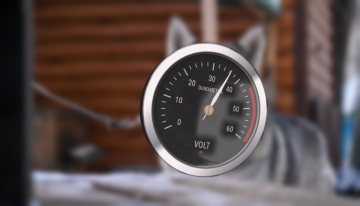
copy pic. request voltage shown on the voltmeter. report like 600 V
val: 36 V
